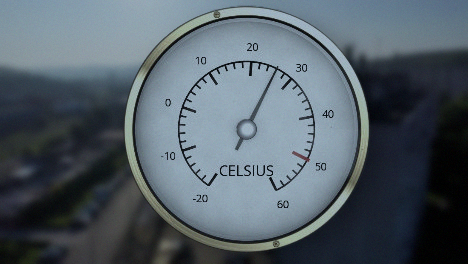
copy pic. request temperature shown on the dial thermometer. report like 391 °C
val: 26 °C
